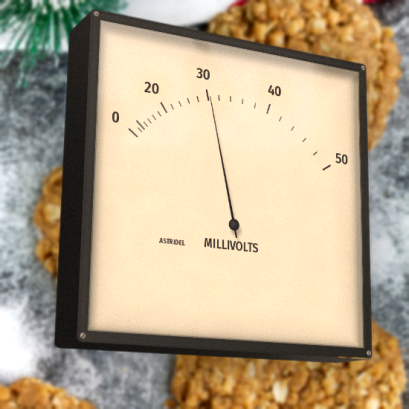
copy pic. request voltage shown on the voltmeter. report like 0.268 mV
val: 30 mV
